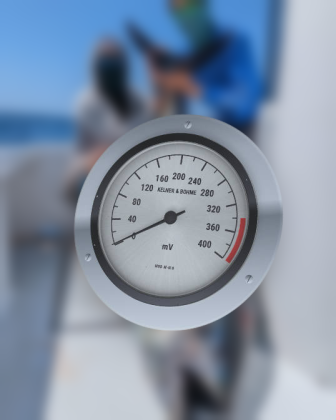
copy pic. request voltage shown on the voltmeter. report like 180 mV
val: 0 mV
